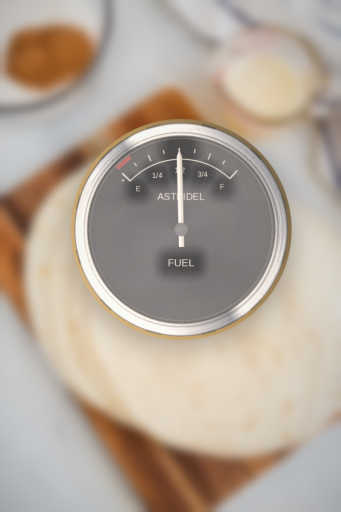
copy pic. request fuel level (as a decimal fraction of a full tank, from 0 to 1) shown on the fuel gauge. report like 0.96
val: 0.5
